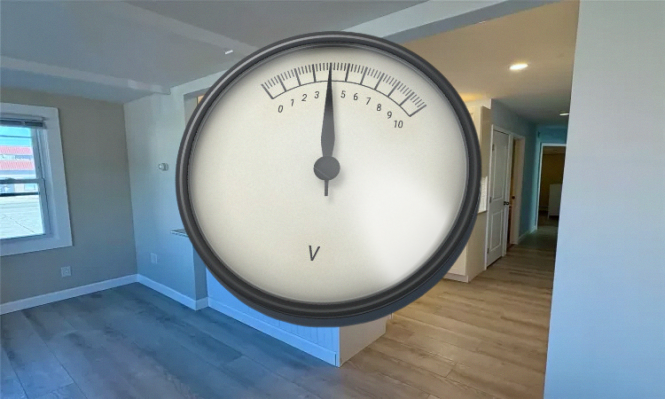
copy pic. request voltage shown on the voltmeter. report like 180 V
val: 4 V
